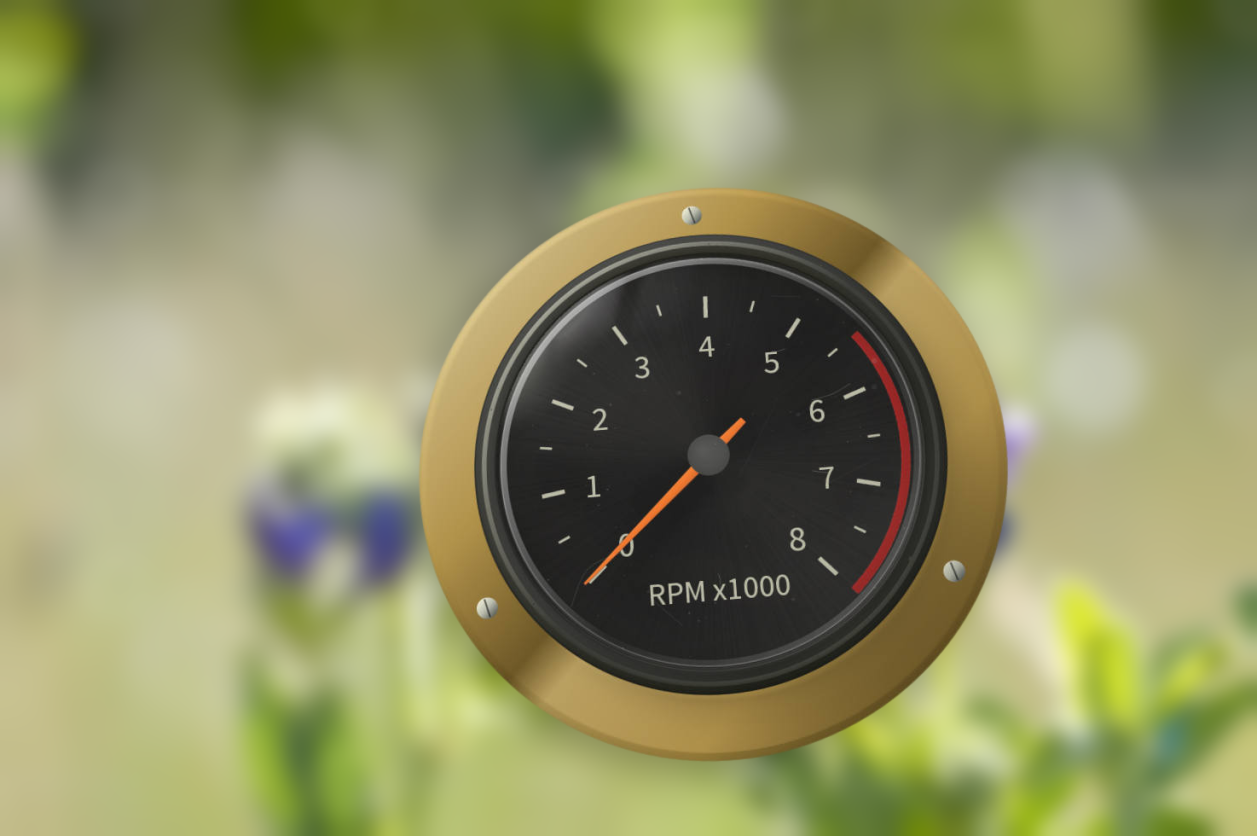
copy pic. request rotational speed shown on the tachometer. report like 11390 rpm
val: 0 rpm
